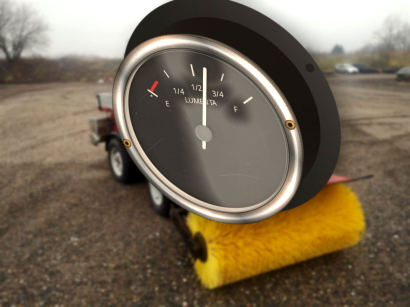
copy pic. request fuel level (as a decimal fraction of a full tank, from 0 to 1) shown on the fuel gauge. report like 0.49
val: 0.625
